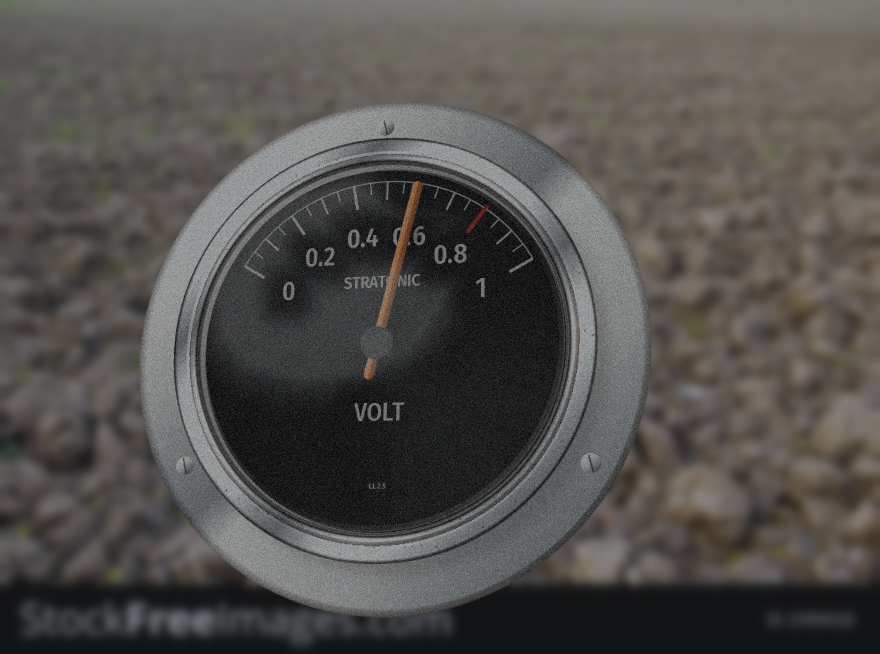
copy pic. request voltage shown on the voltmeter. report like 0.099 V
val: 0.6 V
